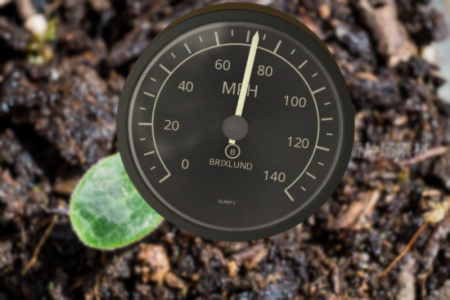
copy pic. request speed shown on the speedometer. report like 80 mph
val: 72.5 mph
